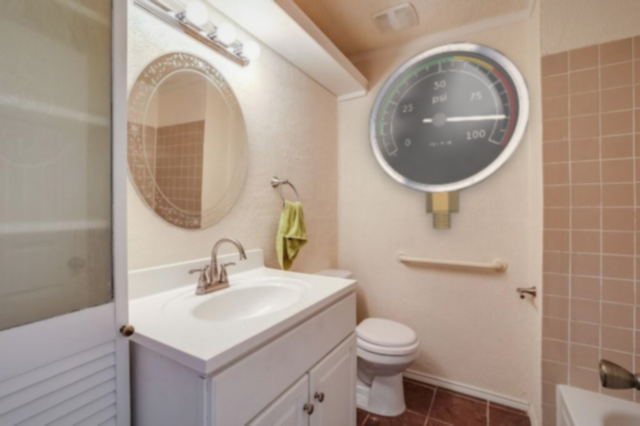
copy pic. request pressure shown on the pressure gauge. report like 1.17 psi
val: 90 psi
